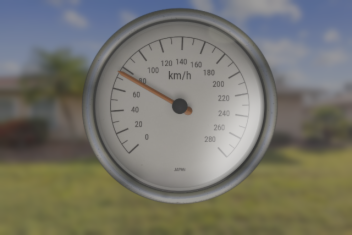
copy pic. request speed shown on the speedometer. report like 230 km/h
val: 75 km/h
